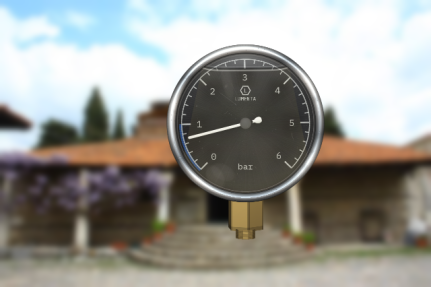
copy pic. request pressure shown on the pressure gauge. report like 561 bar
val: 0.7 bar
